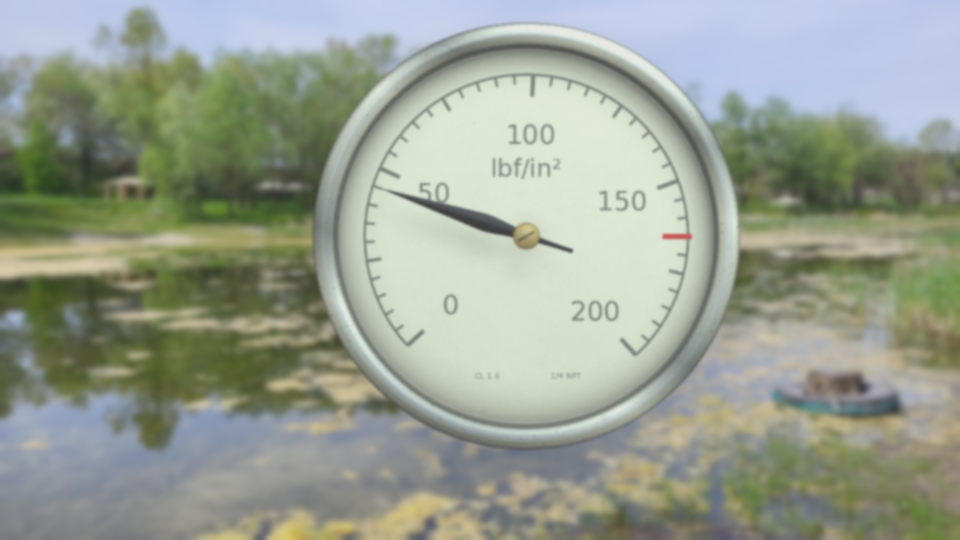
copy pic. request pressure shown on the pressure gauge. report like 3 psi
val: 45 psi
